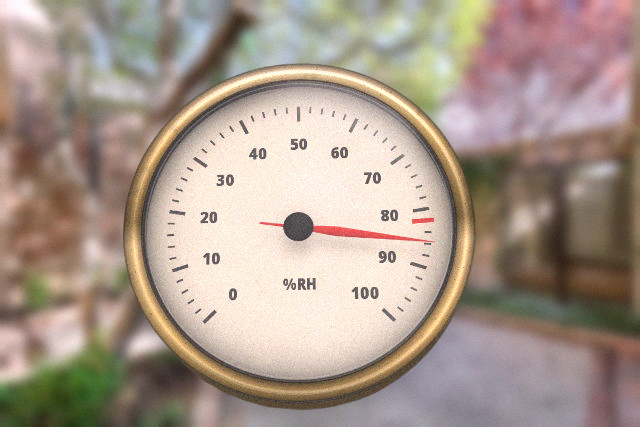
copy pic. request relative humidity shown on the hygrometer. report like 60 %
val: 86 %
